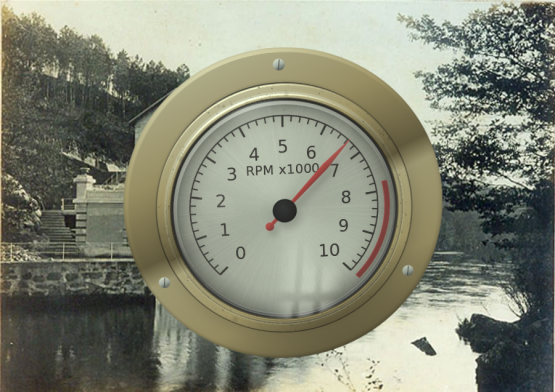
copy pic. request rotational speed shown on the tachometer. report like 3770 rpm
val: 6600 rpm
